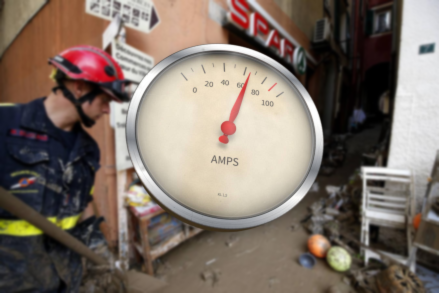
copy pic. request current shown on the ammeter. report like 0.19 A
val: 65 A
